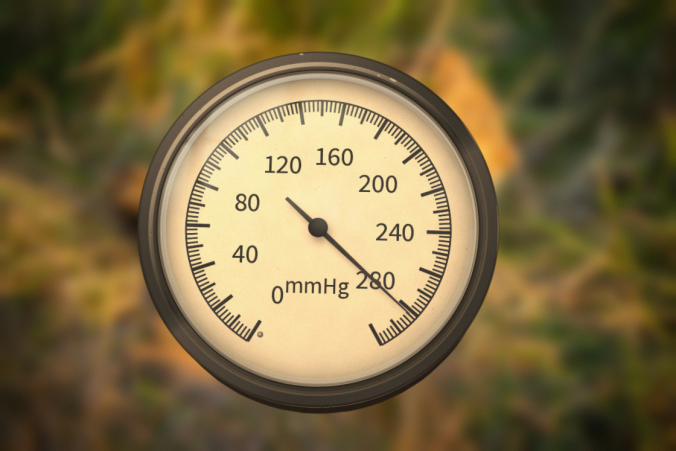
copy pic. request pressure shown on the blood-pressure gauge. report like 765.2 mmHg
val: 282 mmHg
